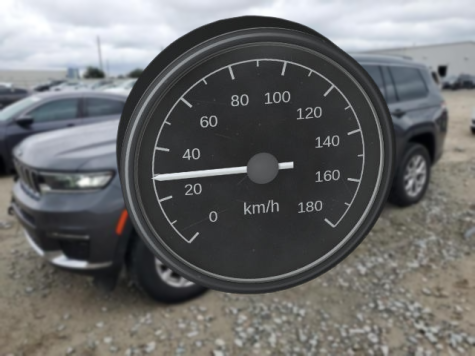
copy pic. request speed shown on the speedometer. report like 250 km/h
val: 30 km/h
